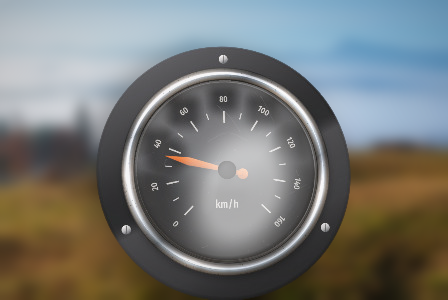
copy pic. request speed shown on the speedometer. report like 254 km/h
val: 35 km/h
